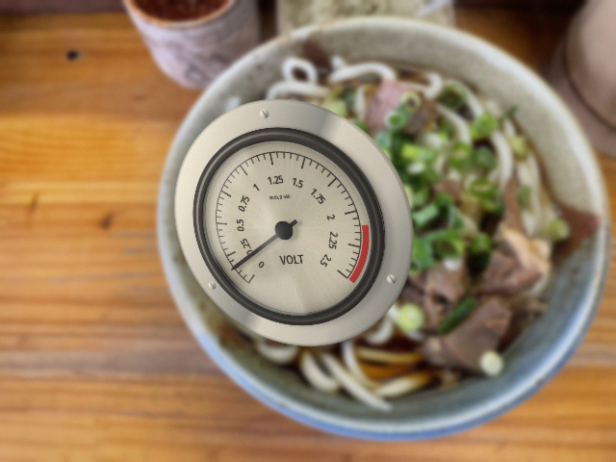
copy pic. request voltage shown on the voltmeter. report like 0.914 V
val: 0.15 V
